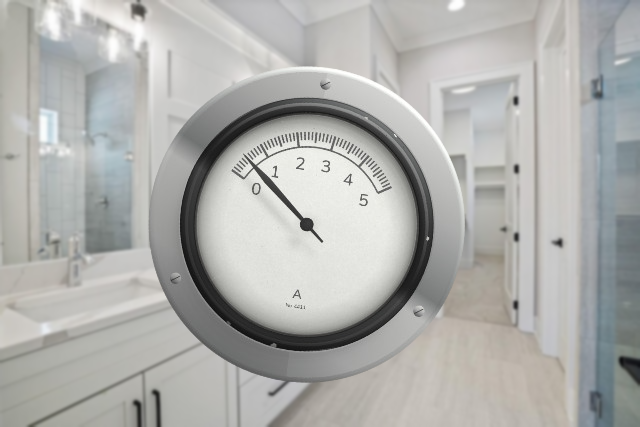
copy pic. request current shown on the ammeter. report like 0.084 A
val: 0.5 A
